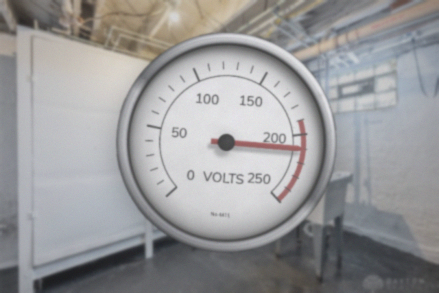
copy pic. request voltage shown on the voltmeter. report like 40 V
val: 210 V
